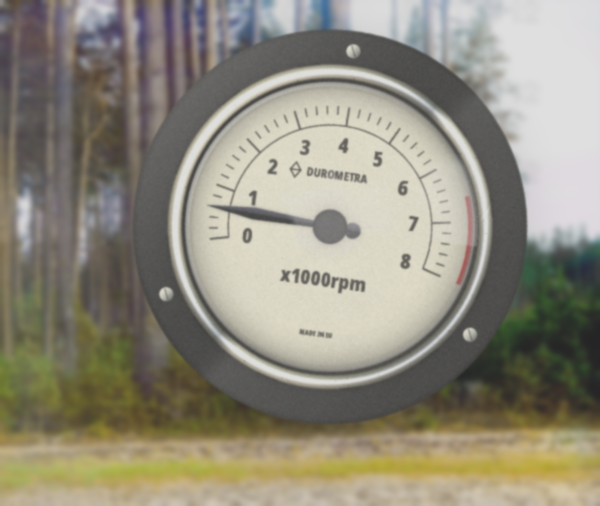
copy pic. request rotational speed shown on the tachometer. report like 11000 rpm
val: 600 rpm
